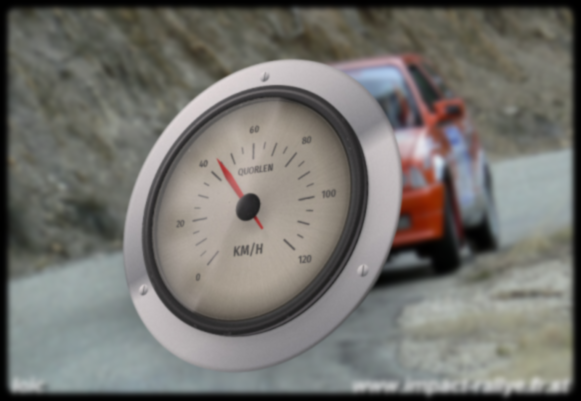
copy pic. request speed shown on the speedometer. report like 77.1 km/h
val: 45 km/h
